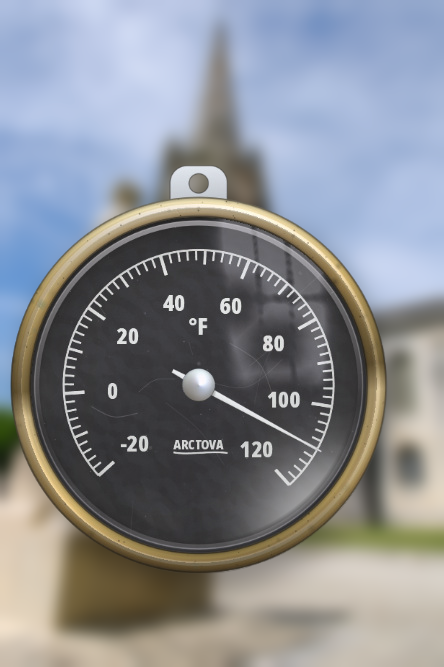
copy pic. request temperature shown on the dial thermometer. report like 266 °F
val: 110 °F
